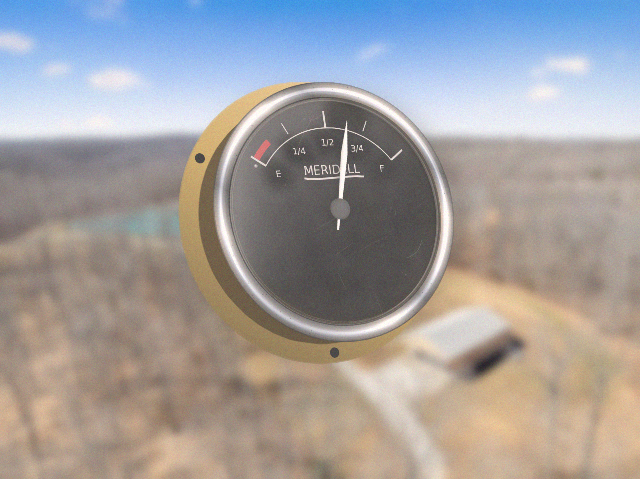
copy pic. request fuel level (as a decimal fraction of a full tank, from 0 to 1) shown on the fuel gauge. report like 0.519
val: 0.625
